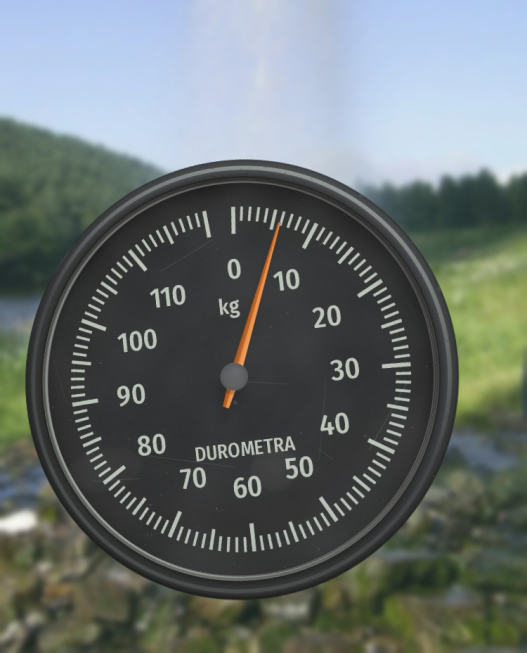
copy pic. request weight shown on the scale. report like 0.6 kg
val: 6 kg
